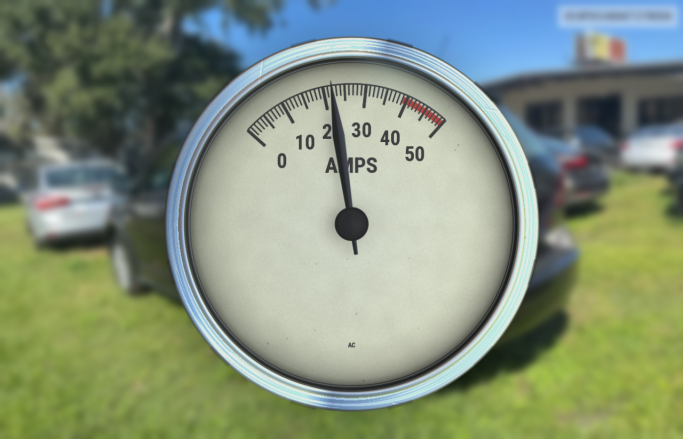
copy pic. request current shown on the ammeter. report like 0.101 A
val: 22 A
